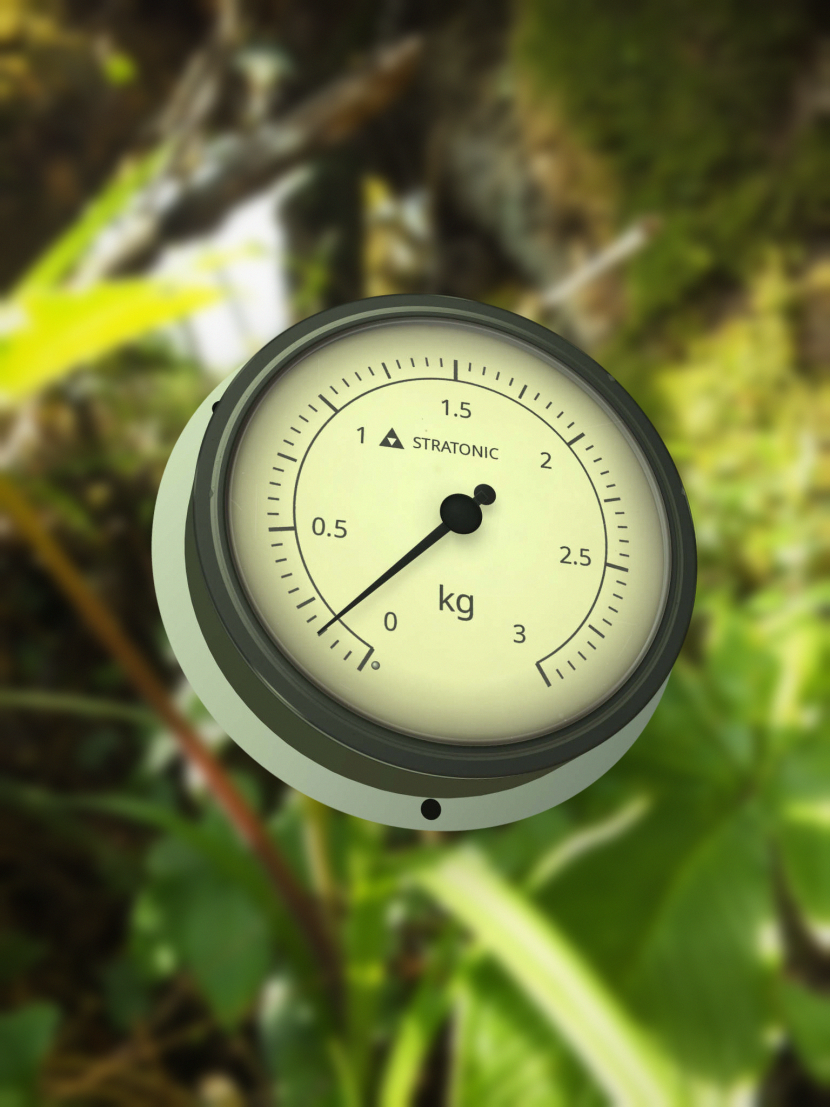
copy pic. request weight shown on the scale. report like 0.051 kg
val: 0.15 kg
